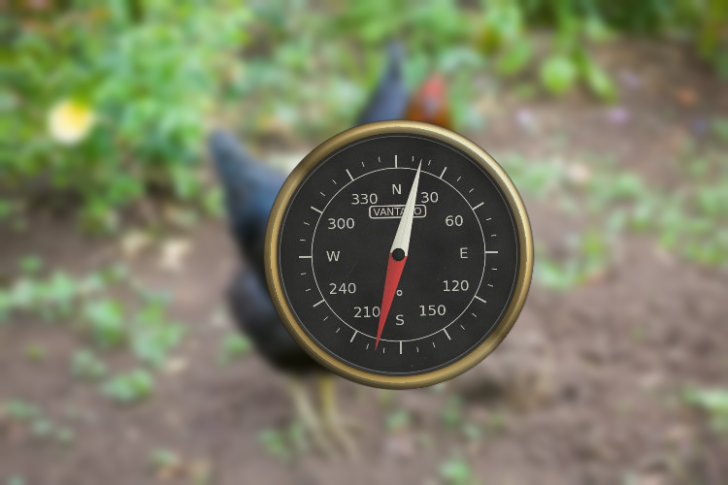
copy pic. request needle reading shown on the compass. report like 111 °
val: 195 °
